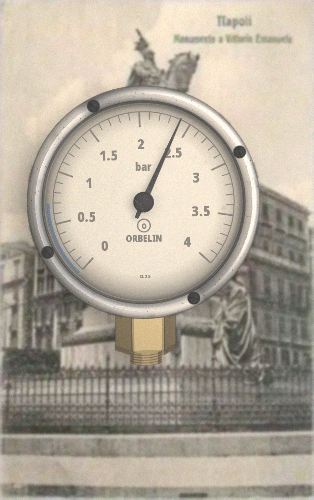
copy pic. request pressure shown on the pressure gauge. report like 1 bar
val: 2.4 bar
